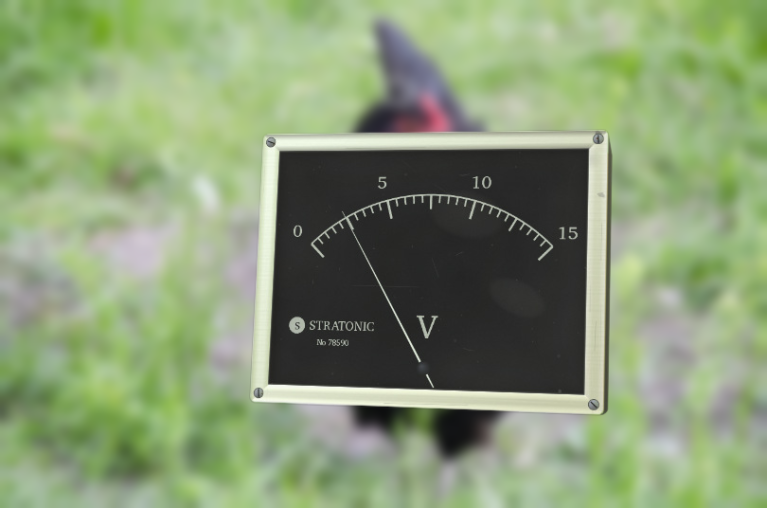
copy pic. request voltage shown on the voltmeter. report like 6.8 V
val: 2.5 V
